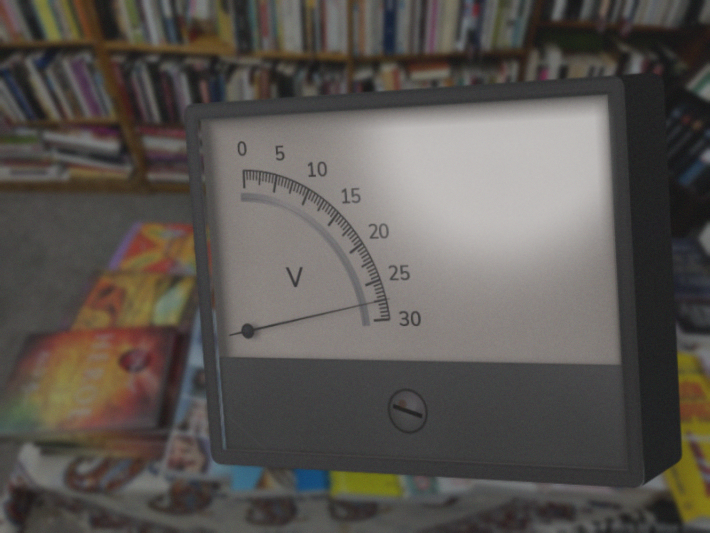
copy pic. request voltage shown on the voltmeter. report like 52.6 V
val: 27.5 V
